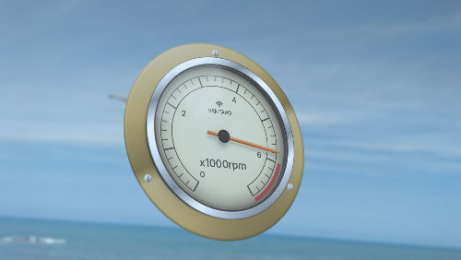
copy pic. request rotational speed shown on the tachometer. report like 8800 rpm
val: 5800 rpm
